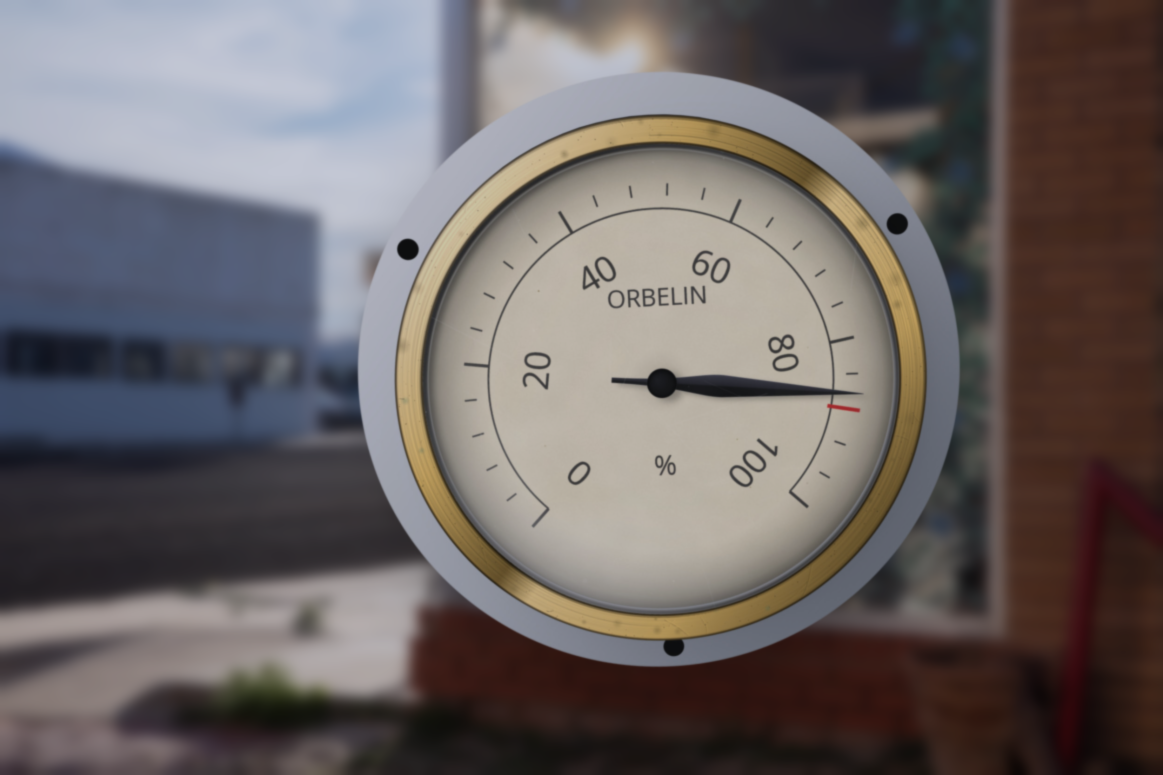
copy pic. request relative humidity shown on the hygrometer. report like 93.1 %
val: 86 %
